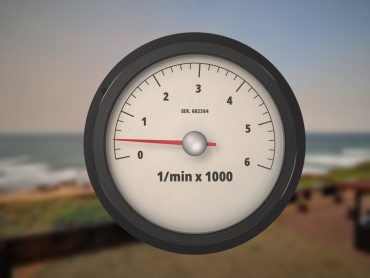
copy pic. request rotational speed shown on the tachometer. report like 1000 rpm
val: 400 rpm
